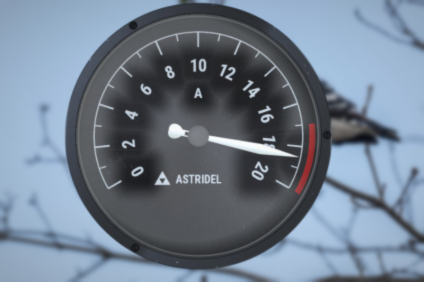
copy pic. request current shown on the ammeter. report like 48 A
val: 18.5 A
